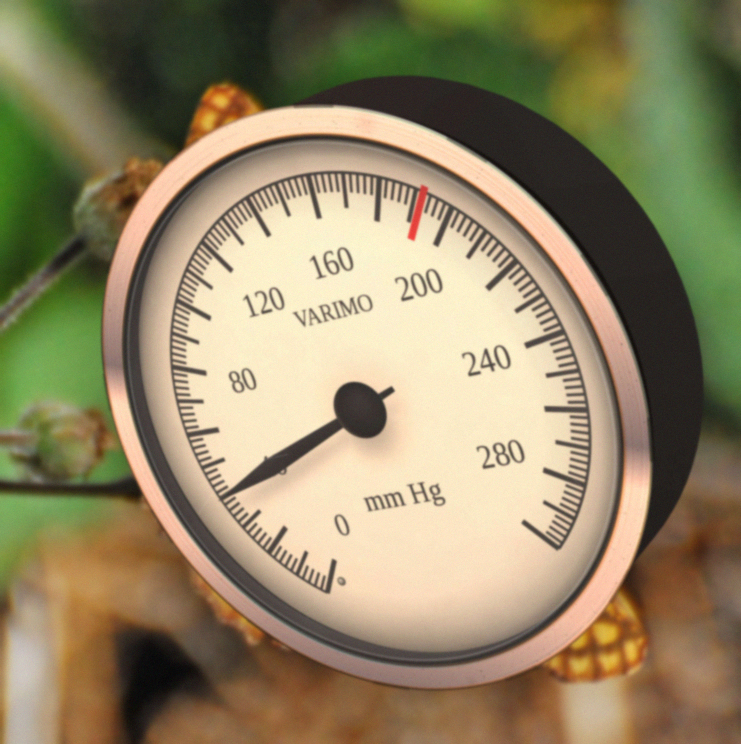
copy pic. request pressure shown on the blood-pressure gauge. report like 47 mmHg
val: 40 mmHg
